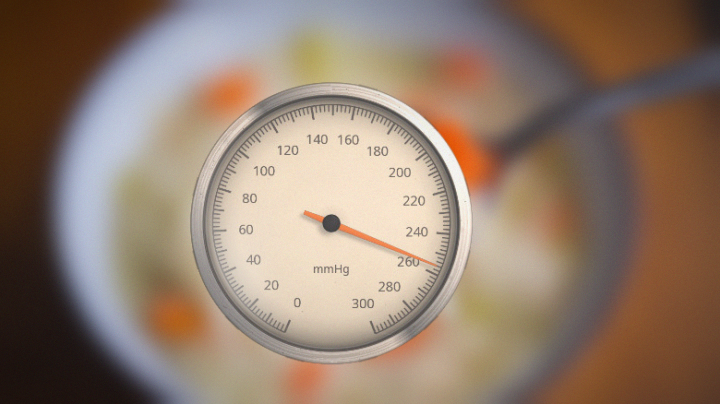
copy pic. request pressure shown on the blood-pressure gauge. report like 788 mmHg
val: 256 mmHg
